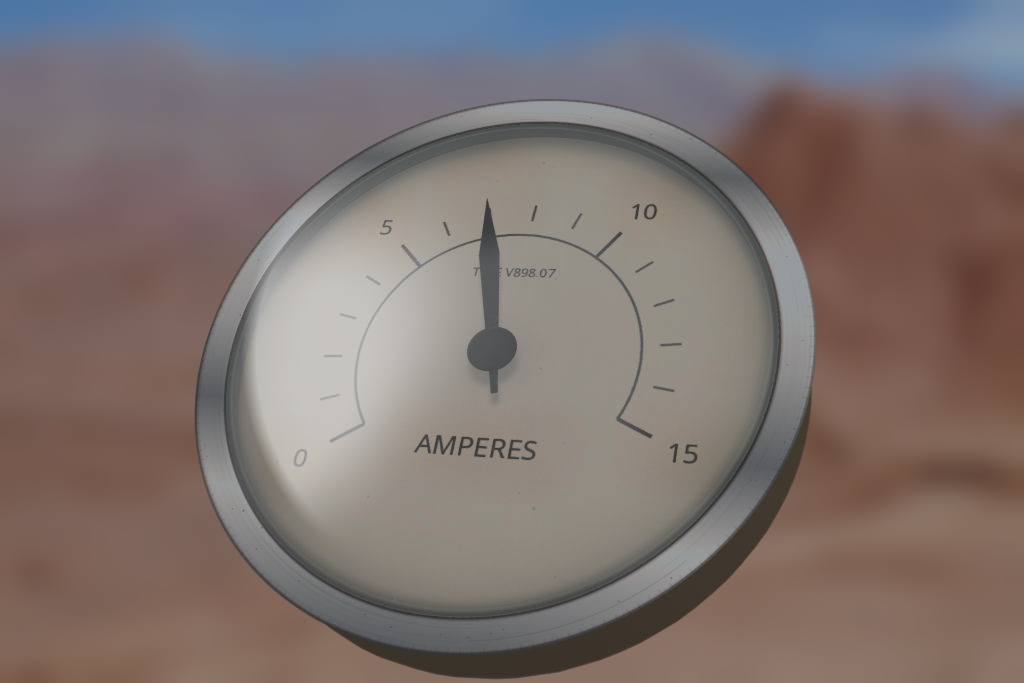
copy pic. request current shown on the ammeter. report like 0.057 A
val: 7 A
